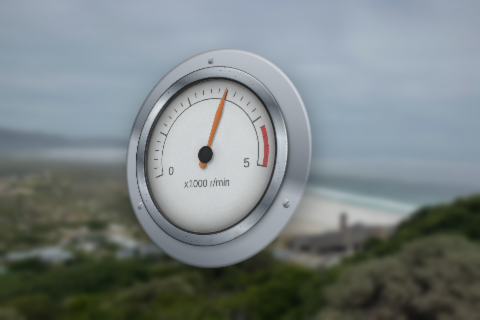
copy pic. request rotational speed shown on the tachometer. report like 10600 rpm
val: 3000 rpm
